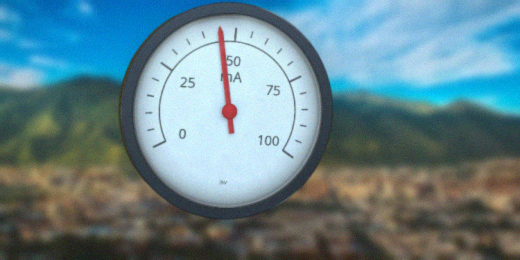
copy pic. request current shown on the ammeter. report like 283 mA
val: 45 mA
